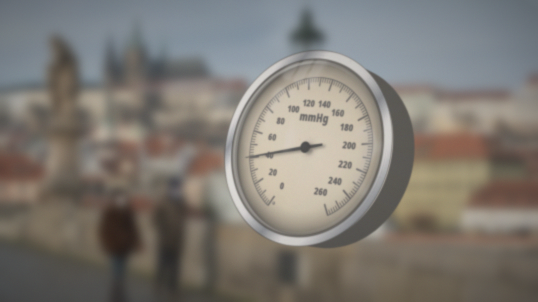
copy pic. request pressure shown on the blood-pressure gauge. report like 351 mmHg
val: 40 mmHg
